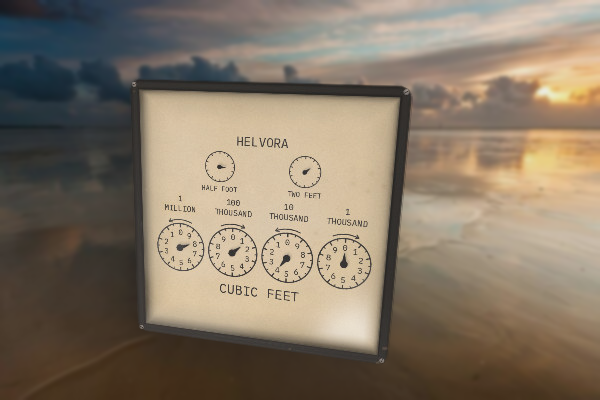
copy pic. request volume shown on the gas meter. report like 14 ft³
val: 814000 ft³
